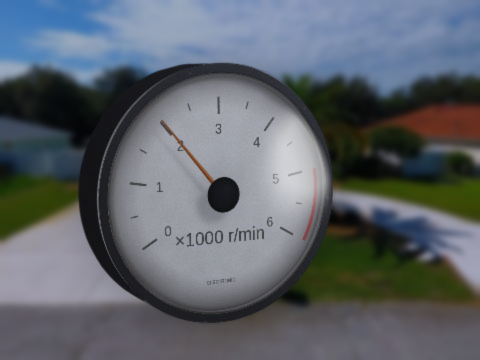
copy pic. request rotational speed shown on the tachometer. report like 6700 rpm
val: 2000 rpm
